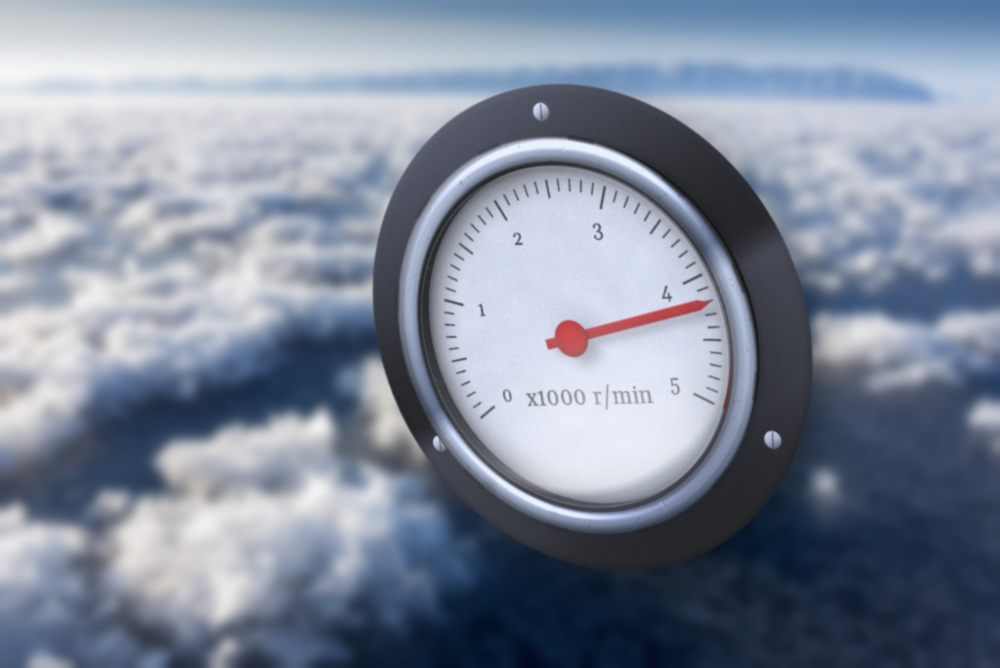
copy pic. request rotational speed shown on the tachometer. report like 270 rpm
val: 4200 rpm
